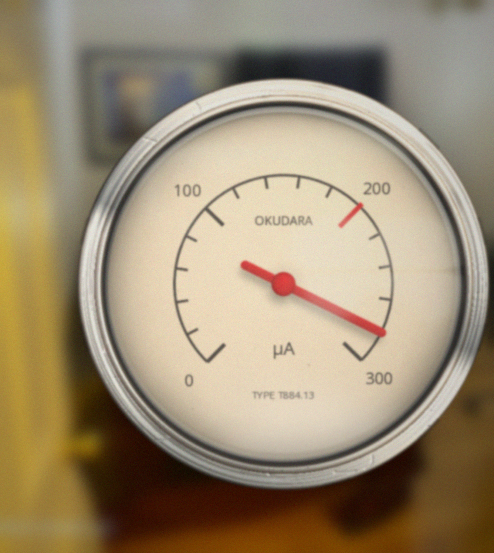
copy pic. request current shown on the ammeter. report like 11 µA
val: 280 µA
